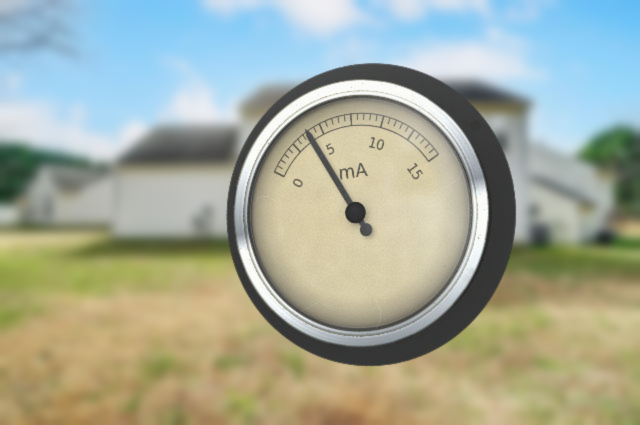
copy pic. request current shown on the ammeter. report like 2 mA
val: 4 mA
